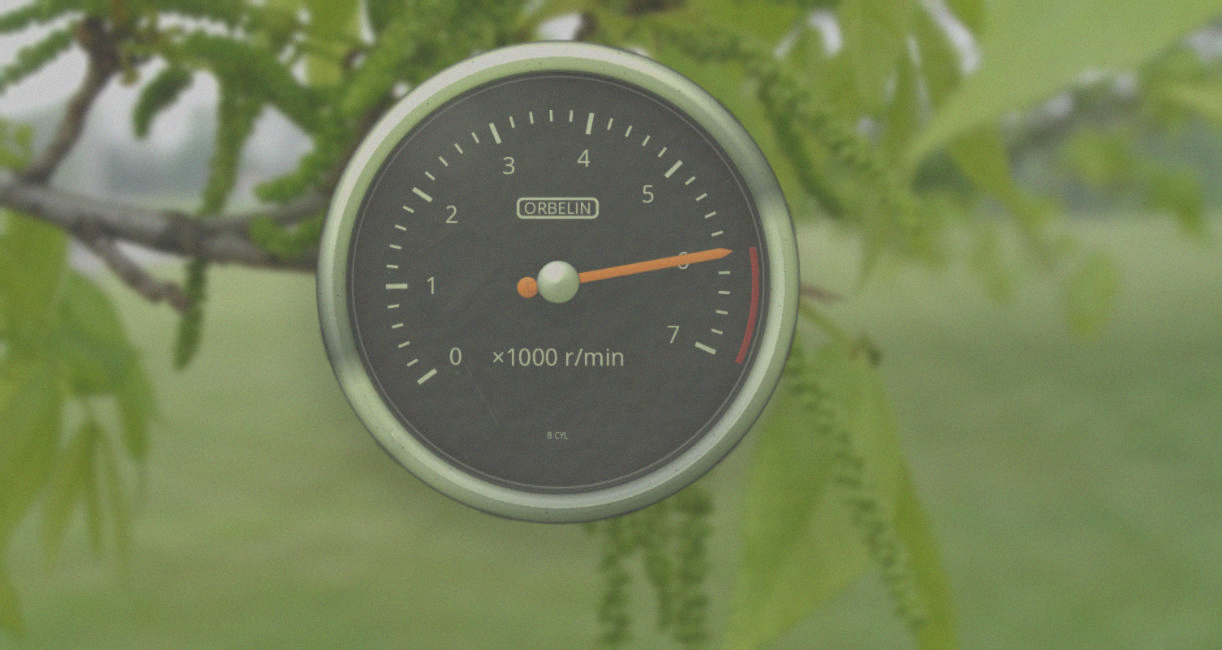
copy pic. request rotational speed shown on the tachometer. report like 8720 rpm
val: 6000 rpm
